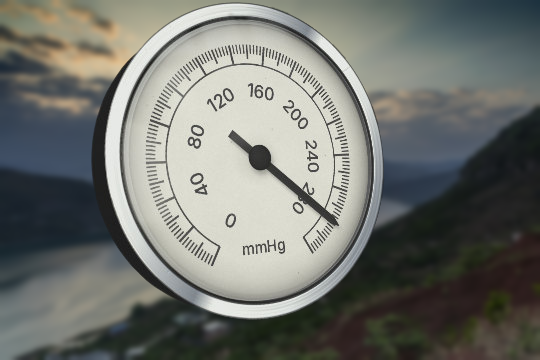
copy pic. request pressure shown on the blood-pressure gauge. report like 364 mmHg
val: 280 mmHg
